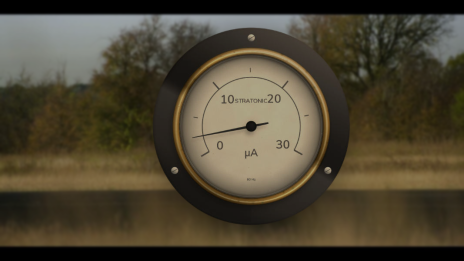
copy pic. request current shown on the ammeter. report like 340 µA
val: 2.5 µA
